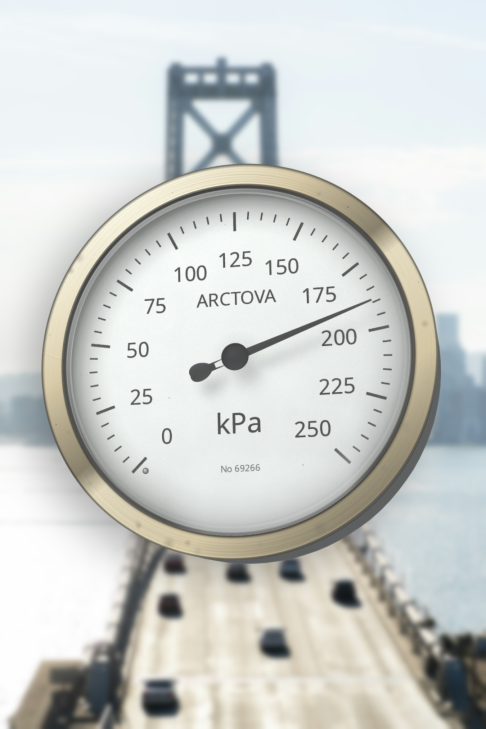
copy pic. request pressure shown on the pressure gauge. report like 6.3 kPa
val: 190 kPa
